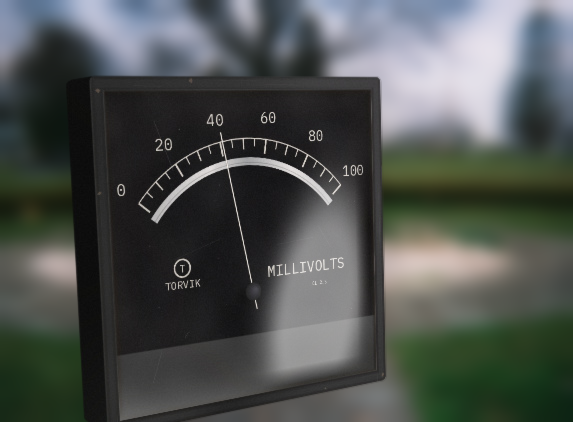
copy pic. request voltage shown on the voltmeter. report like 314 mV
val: 40 mV
